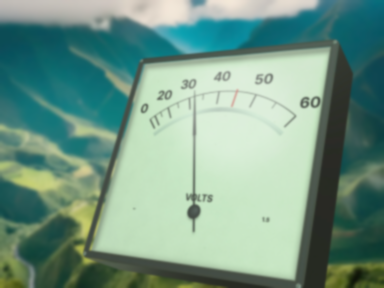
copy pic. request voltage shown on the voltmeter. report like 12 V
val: 32.5 V
